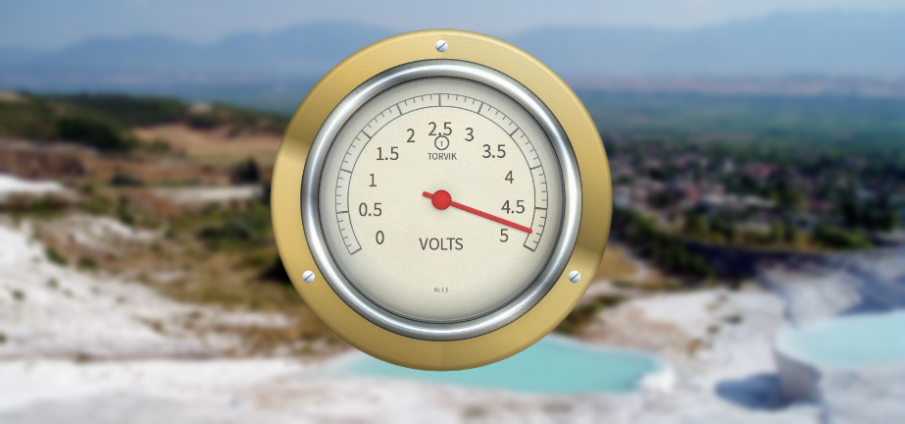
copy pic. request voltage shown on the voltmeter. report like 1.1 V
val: 4.8 V
